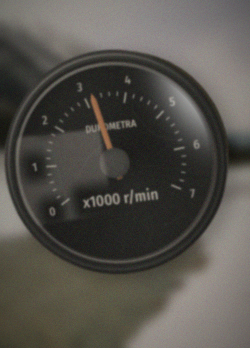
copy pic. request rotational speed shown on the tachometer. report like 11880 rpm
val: 3200 rpm
